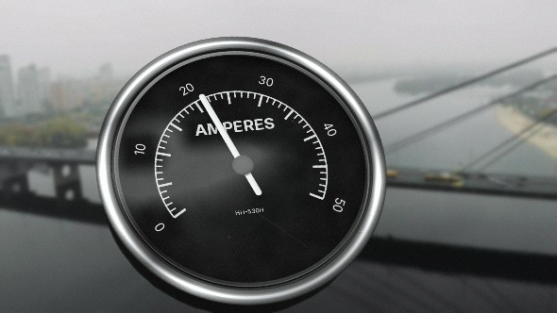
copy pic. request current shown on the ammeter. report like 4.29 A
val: 21 A
